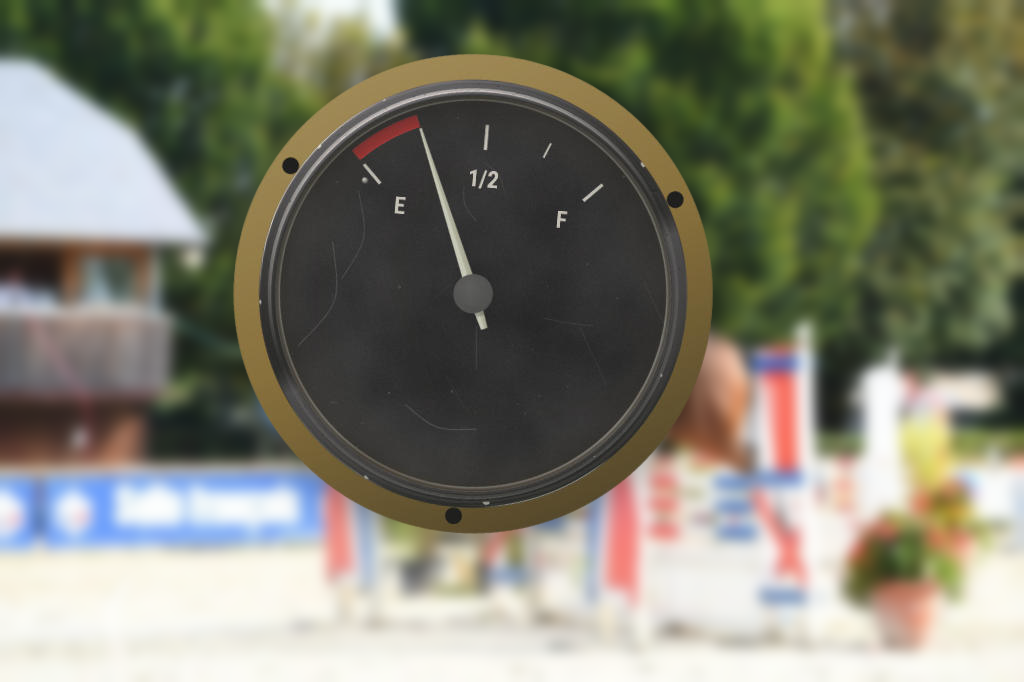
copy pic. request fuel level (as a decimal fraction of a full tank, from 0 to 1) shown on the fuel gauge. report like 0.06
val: 0.25
